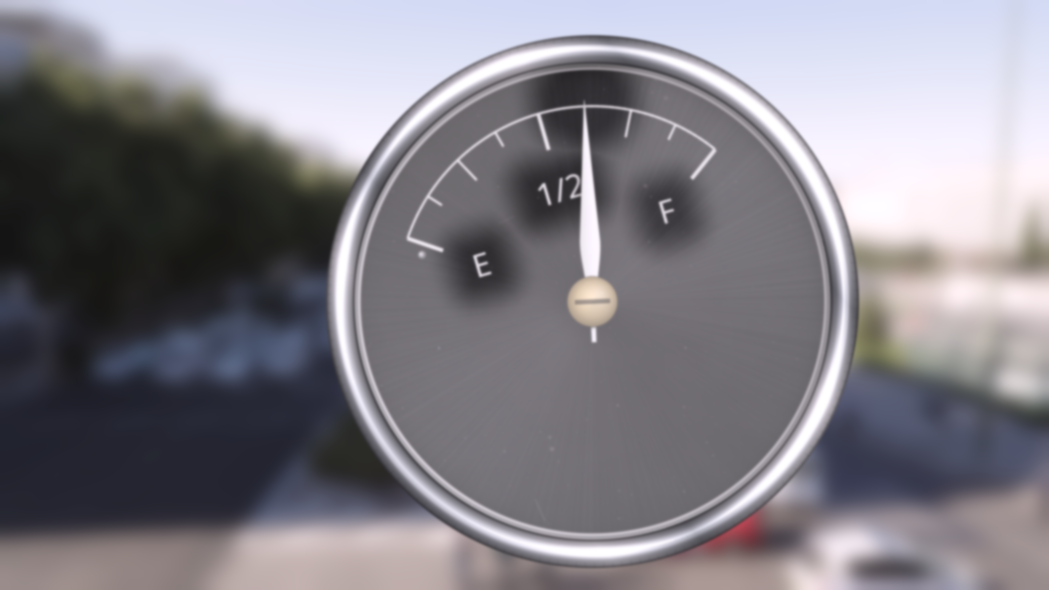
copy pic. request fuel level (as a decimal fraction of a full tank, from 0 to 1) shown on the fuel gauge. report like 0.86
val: 0.625
